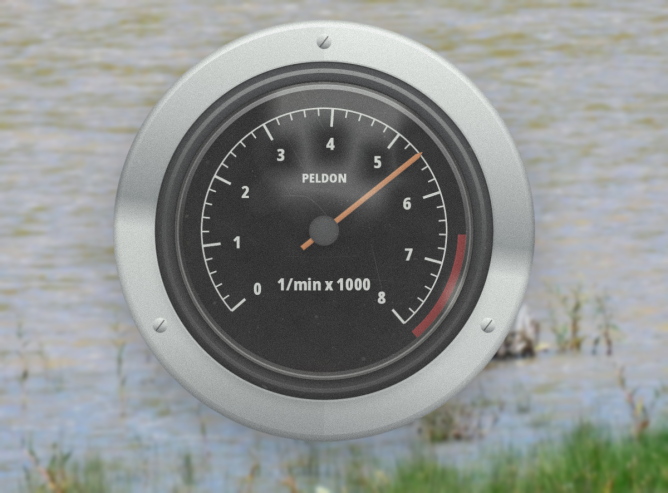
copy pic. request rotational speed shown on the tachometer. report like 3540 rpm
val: 5400 rpm
